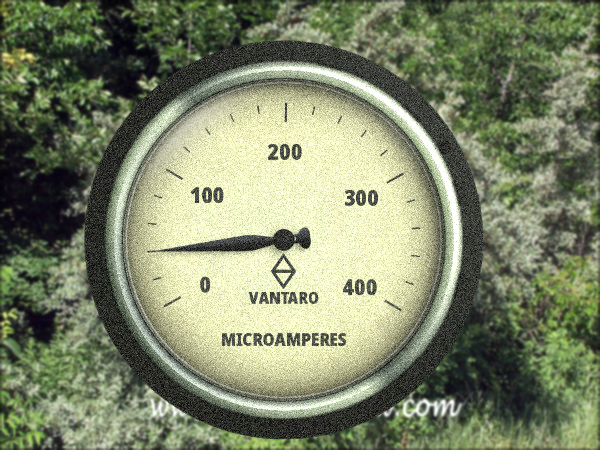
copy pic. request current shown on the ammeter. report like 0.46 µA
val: 40 µA
